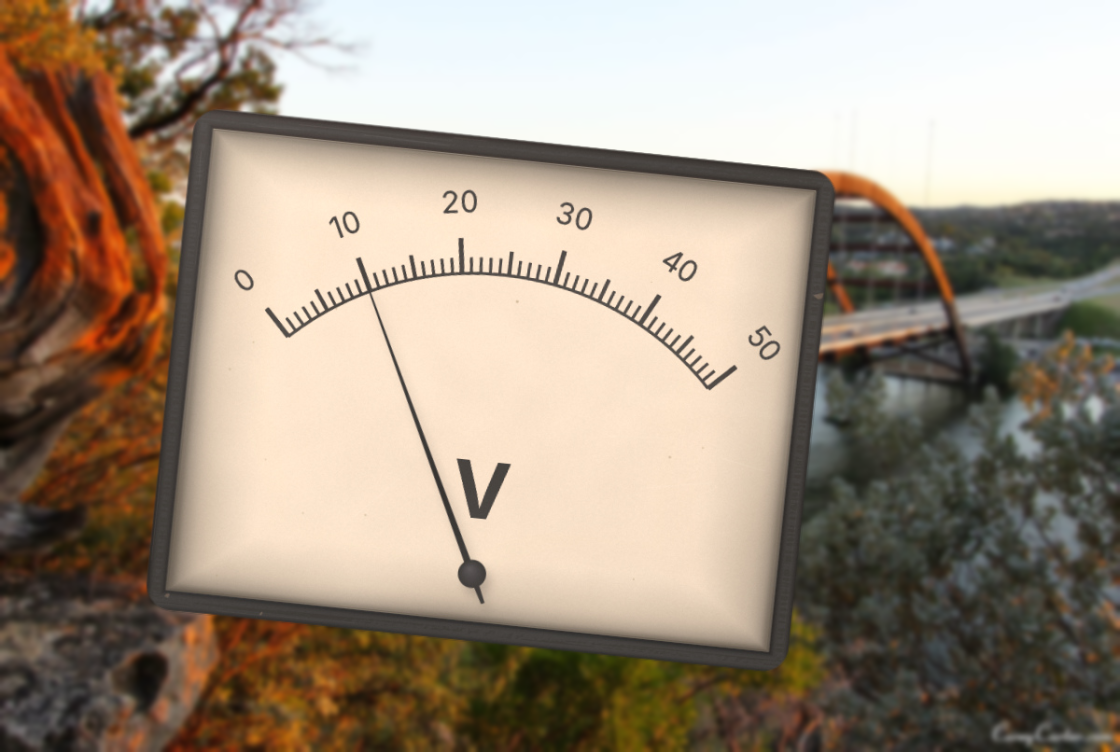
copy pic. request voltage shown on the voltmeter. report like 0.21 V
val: 10 V
